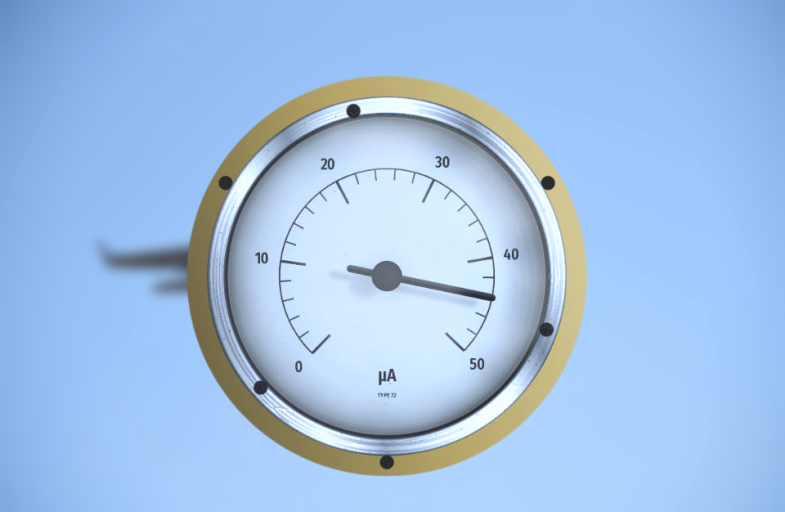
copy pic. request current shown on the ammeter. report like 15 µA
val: 44 µA
